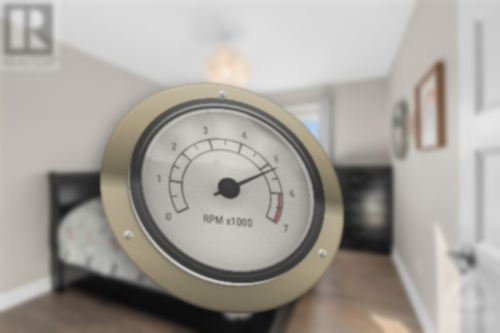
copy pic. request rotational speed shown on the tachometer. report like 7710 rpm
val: 5250 rpm
